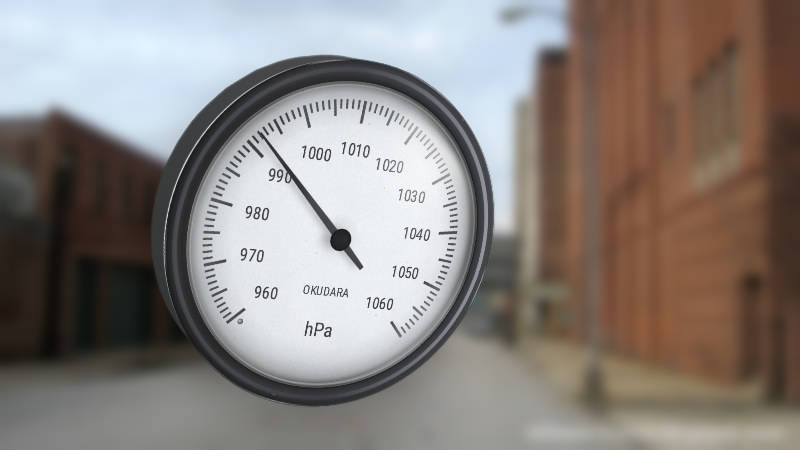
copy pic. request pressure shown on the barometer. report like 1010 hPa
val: 992 hPa
